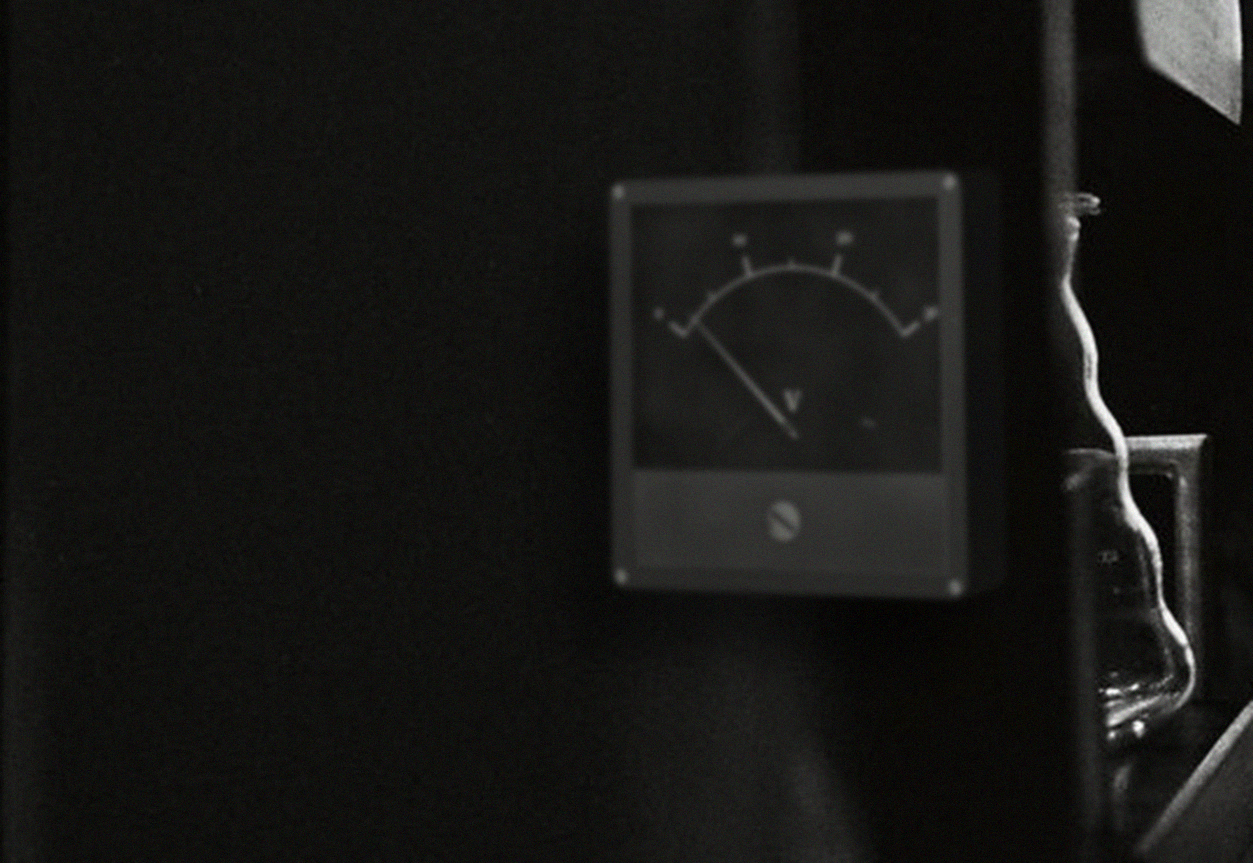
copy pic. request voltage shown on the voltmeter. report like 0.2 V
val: 2.5 V
